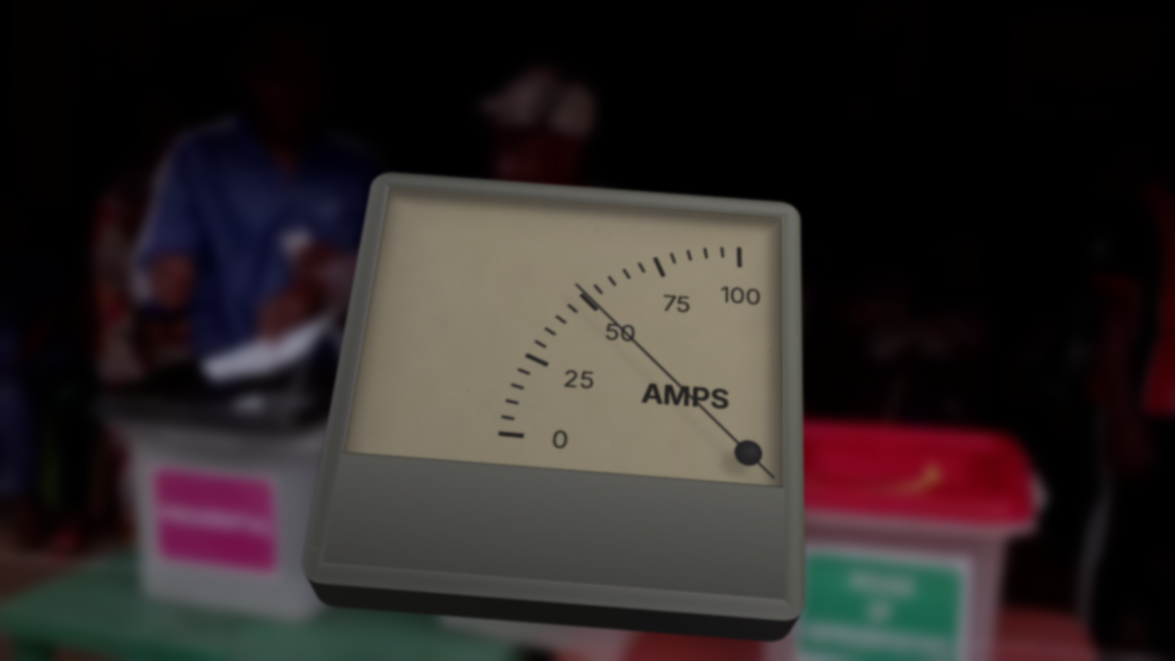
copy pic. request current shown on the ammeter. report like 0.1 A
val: 50 A
